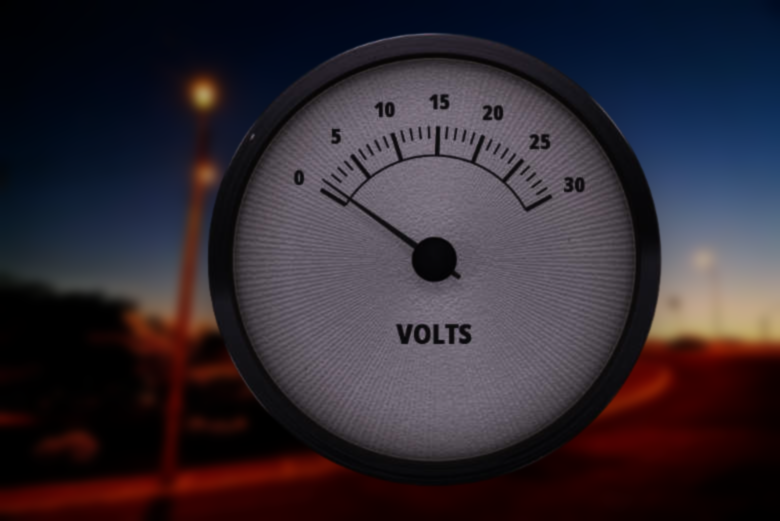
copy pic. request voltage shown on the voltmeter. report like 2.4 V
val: 1 V
